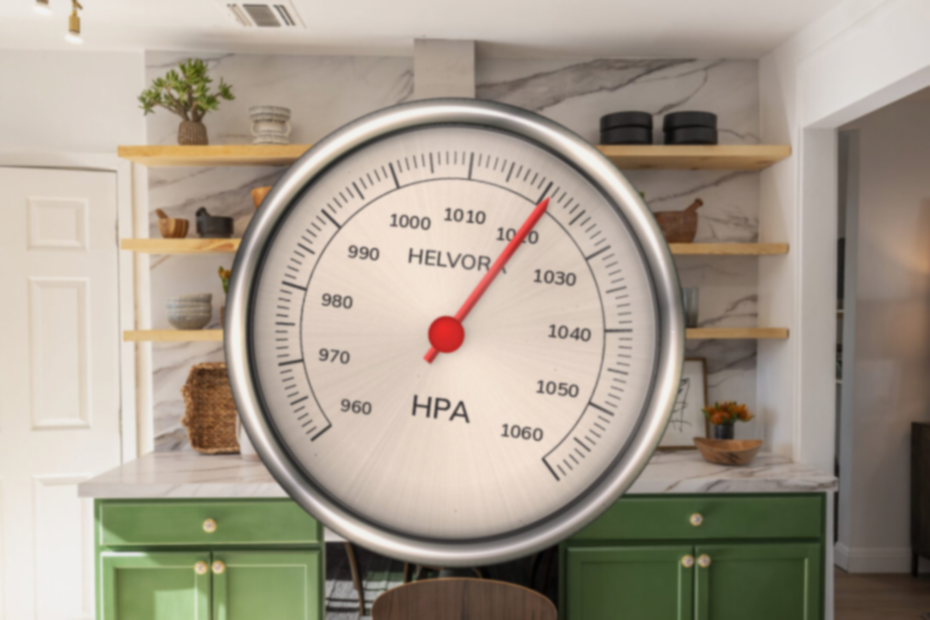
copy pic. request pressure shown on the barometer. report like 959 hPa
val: 1021 hPa
